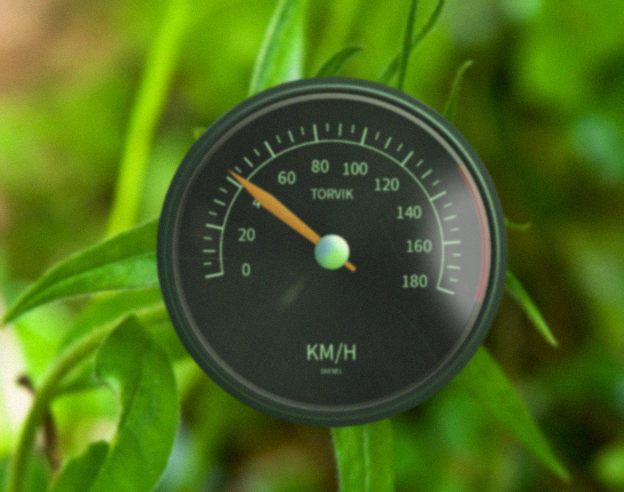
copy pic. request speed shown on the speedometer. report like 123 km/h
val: 42.5 km/h
